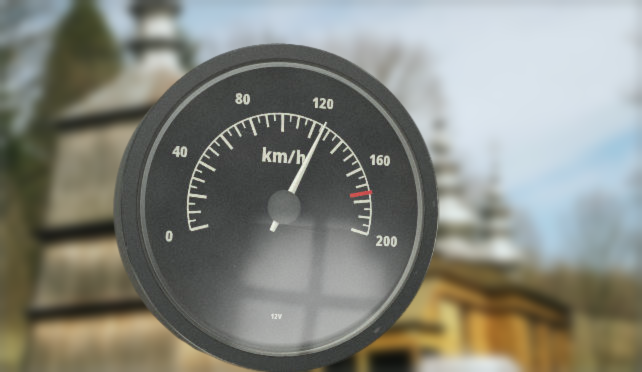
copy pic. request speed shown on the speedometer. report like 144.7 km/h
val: 125 km/h
